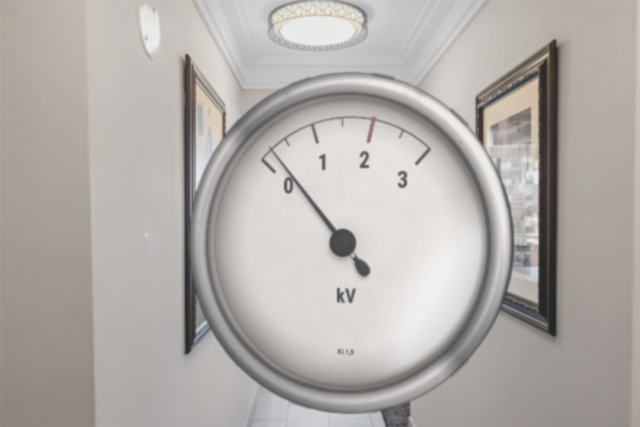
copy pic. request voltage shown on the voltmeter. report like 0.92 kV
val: 0.25 kV
